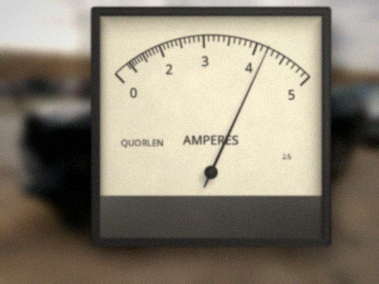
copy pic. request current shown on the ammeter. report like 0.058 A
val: 4.2 A
